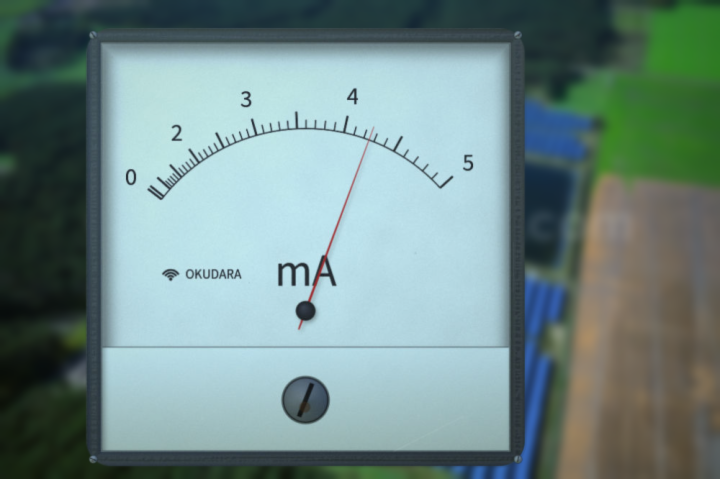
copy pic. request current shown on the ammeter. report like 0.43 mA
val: 4.25 mA
